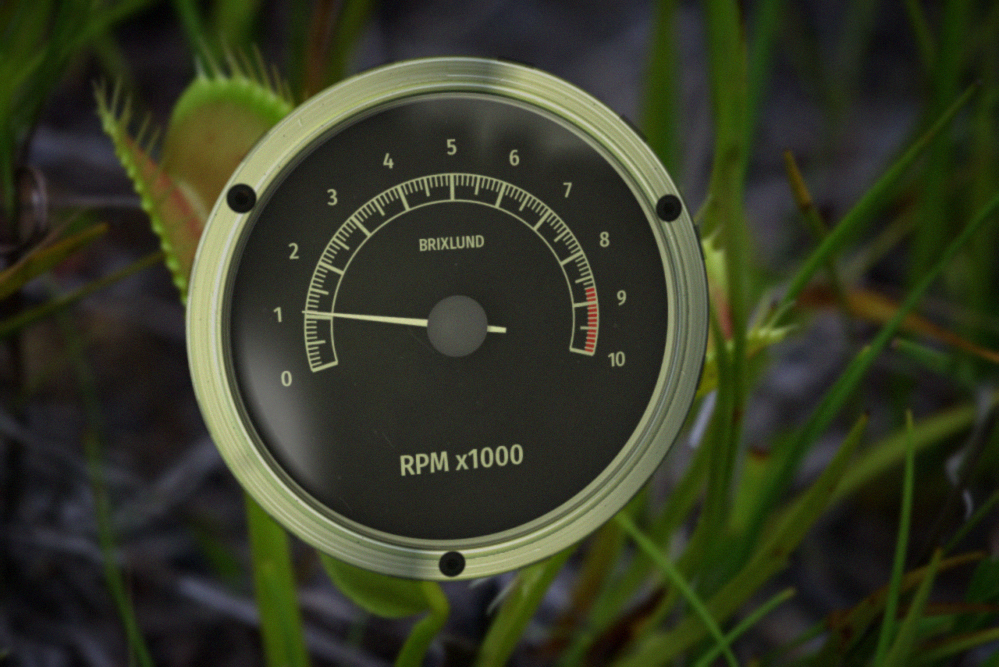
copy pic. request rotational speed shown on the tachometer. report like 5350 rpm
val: 1100 rpm
